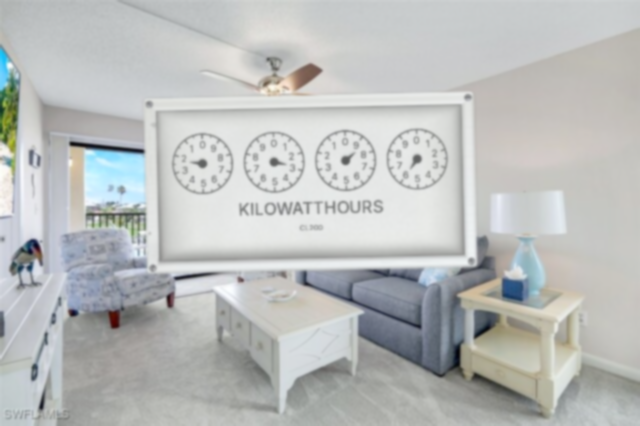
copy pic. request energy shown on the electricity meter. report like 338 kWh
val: 2286 kWh
